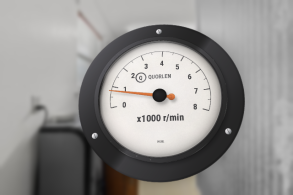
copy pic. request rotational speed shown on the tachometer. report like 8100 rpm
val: 750 rpm
